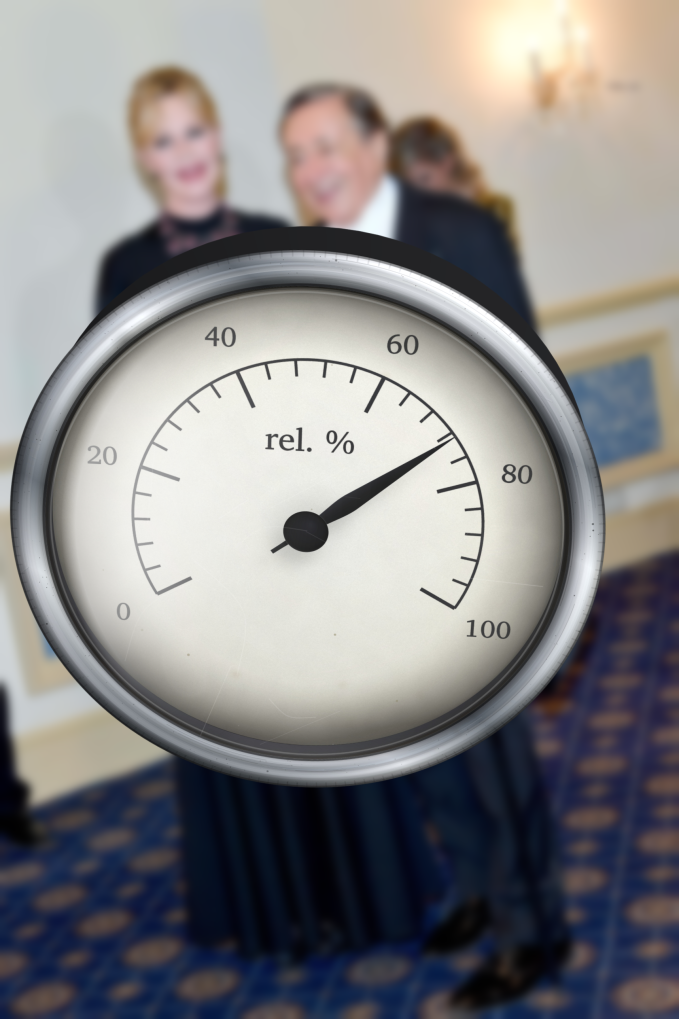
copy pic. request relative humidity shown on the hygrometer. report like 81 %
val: 72 %
